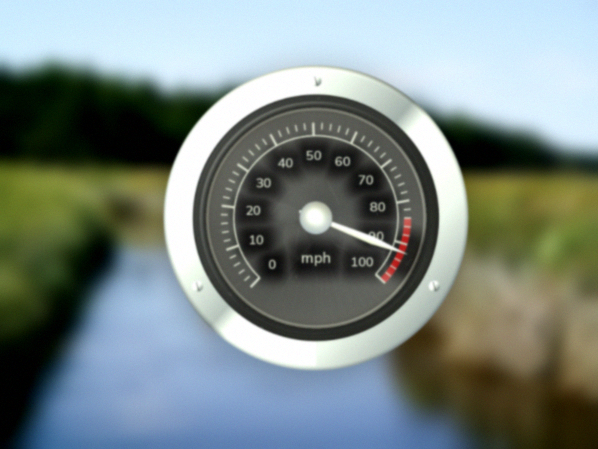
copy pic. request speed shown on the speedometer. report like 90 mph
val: 92 mph
